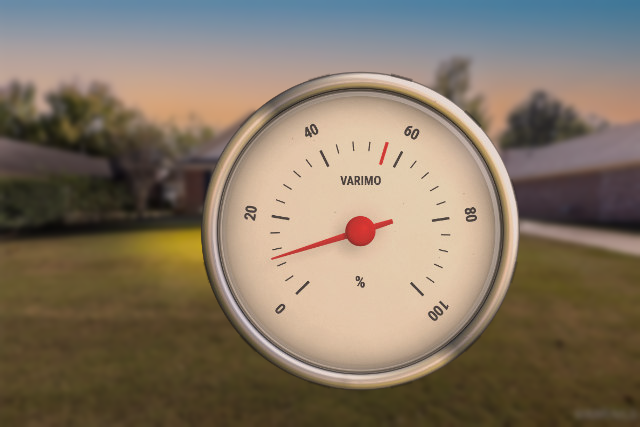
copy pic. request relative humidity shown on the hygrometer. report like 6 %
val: 10 %
